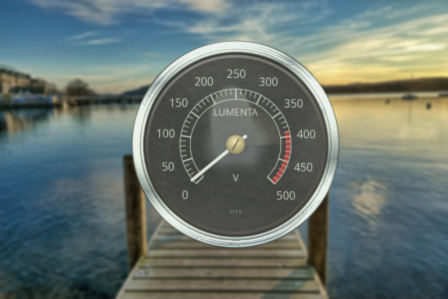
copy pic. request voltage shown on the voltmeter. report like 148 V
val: 10 V
